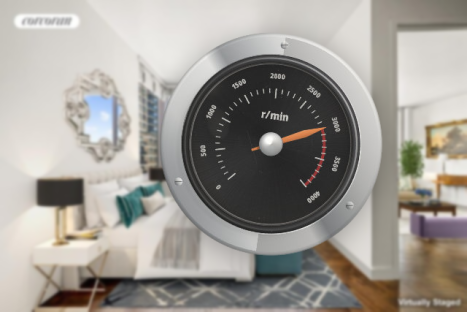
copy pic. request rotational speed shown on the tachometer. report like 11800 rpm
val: 3000 rpm
